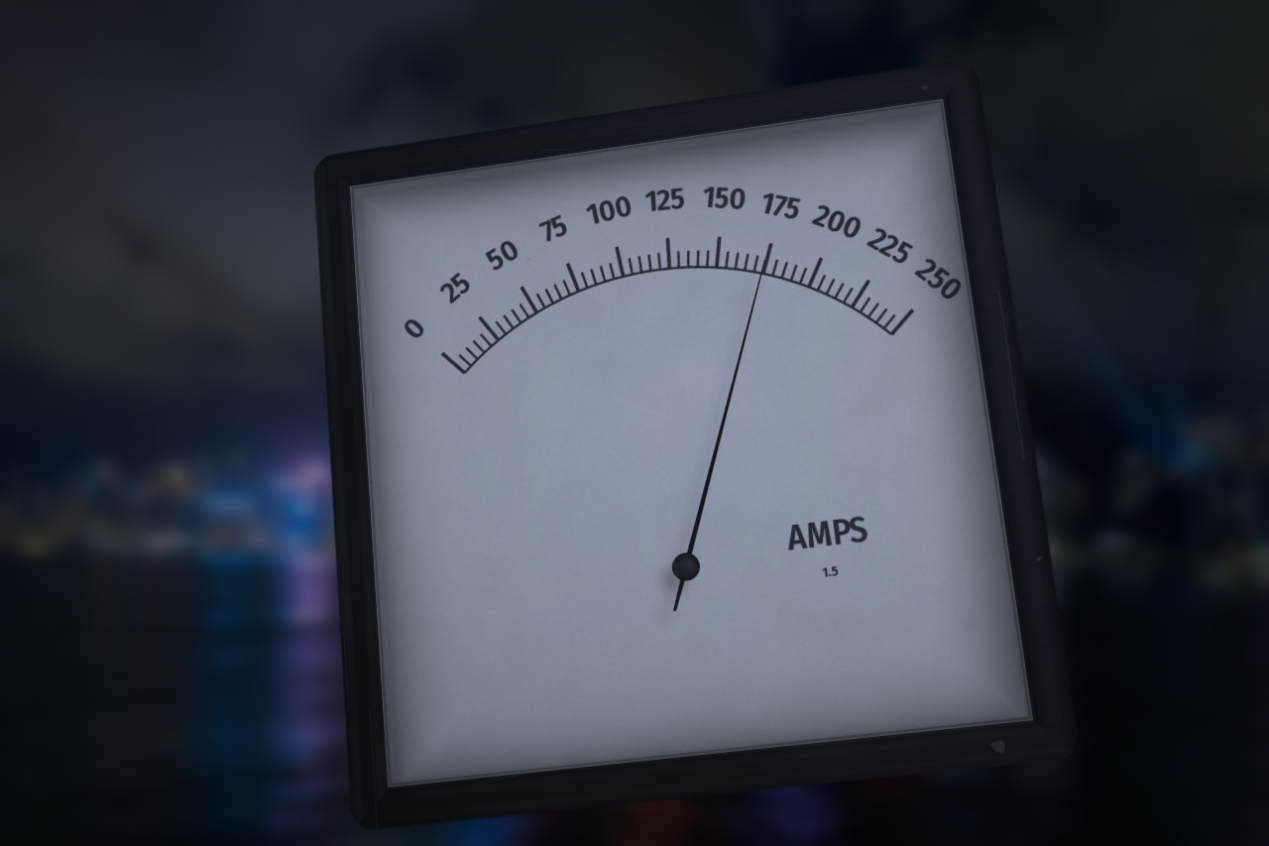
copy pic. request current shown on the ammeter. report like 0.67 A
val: 175 A
